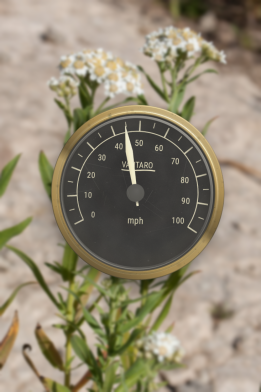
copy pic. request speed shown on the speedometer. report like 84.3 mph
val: 45 mph
